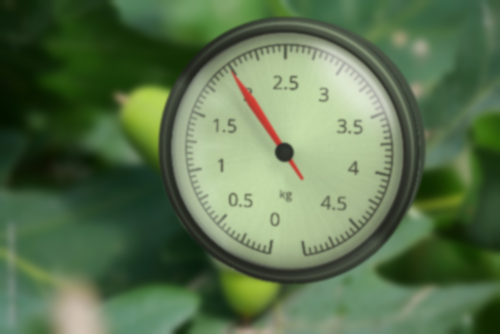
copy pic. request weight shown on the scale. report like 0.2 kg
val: 2 kg
